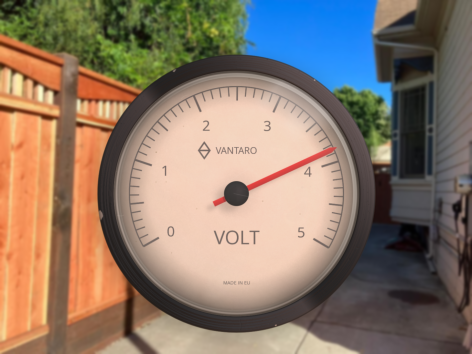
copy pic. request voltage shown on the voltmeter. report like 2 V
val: 3.85 V
